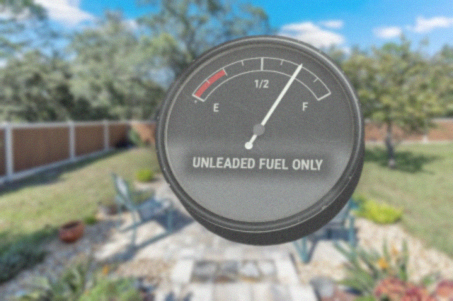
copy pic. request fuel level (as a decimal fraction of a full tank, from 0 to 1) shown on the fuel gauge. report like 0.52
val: 0.75
